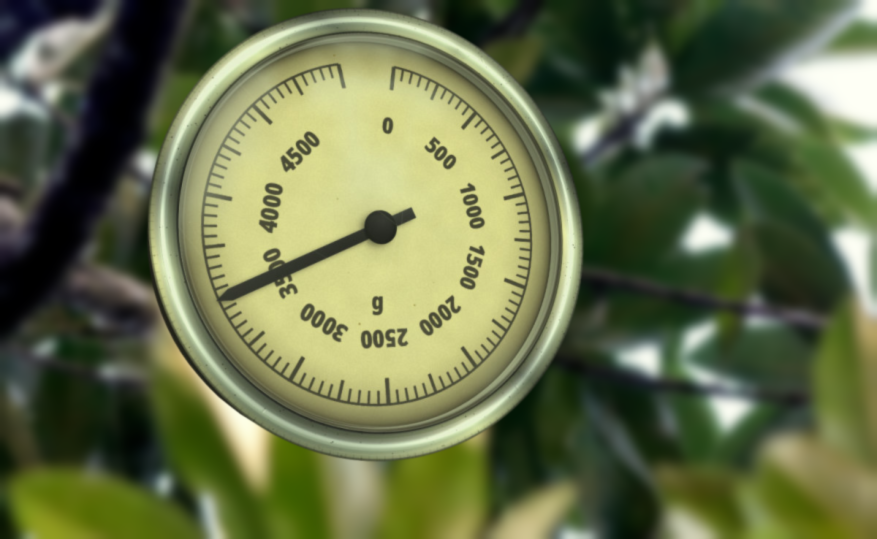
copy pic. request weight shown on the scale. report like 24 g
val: 3500 g
